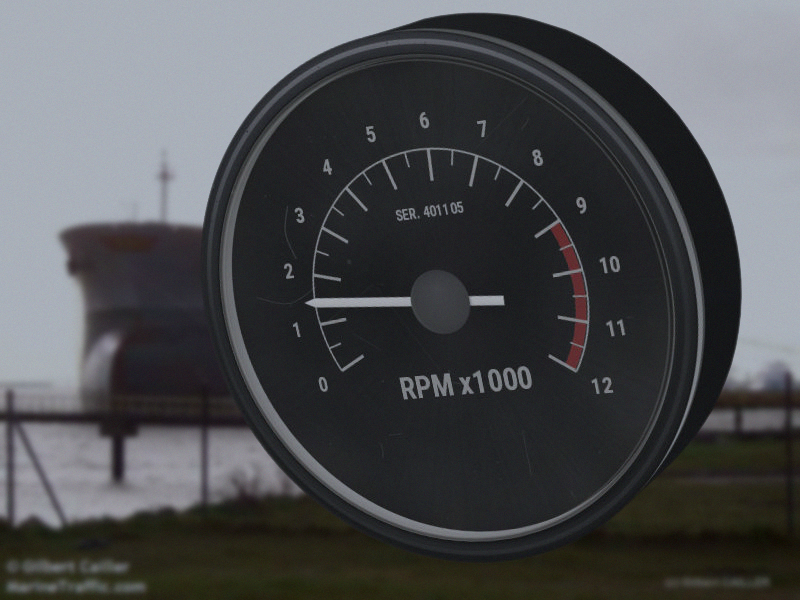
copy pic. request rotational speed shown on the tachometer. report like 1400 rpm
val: 1500 rpm
